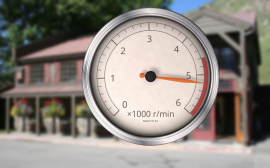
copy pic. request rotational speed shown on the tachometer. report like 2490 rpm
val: 5200 rpm
